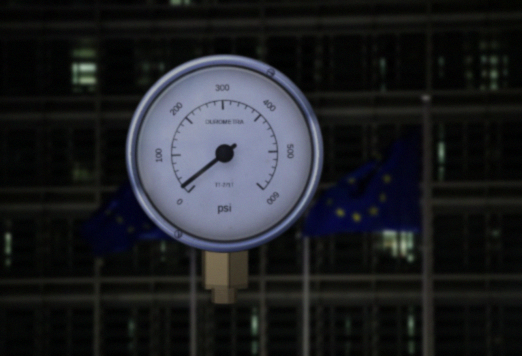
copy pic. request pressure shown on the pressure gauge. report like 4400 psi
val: 20 psi
